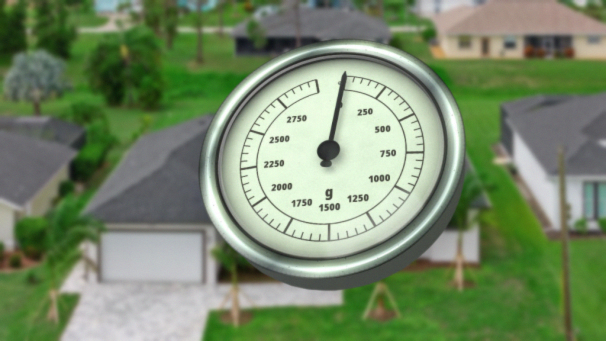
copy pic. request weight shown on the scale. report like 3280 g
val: 0 g
